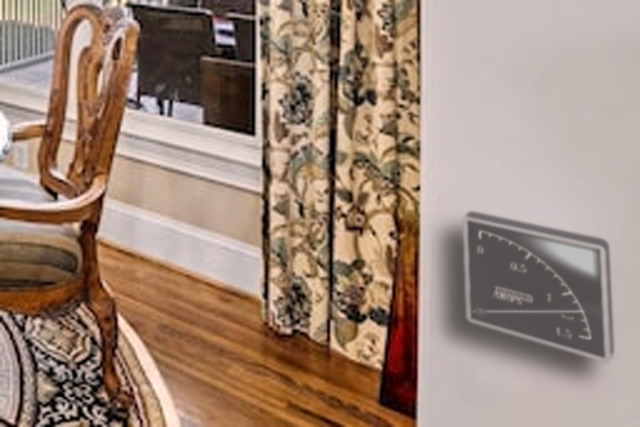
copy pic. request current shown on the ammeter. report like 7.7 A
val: 1.2 A
